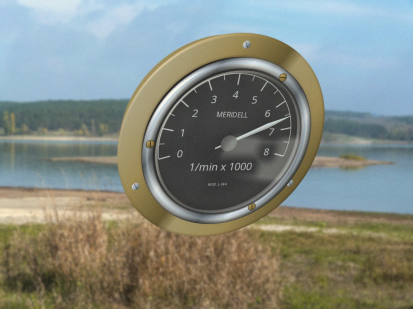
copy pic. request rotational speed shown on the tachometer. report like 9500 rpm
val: 6500 rpm
